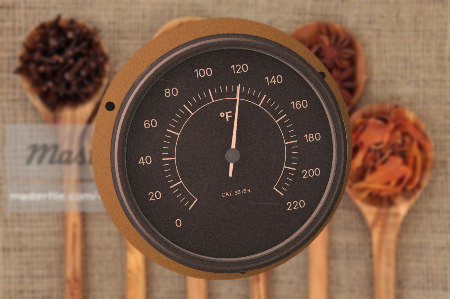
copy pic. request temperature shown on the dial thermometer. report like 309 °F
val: 120 °F
